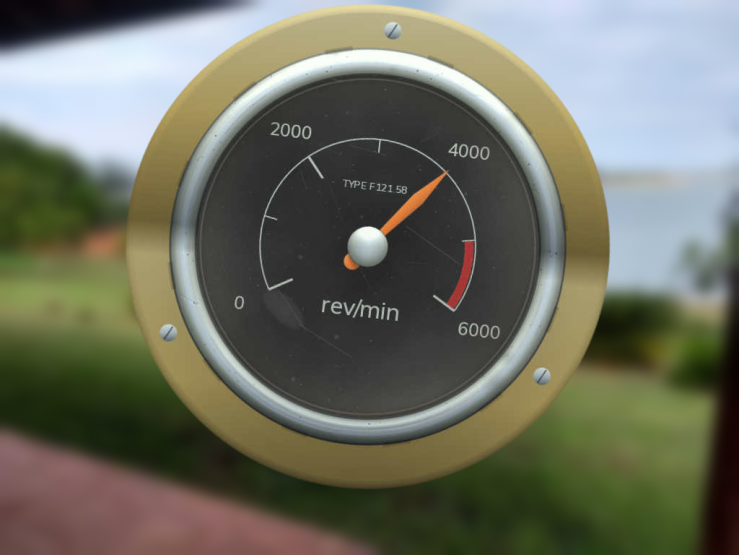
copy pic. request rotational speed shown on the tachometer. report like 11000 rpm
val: 4000 rpm
